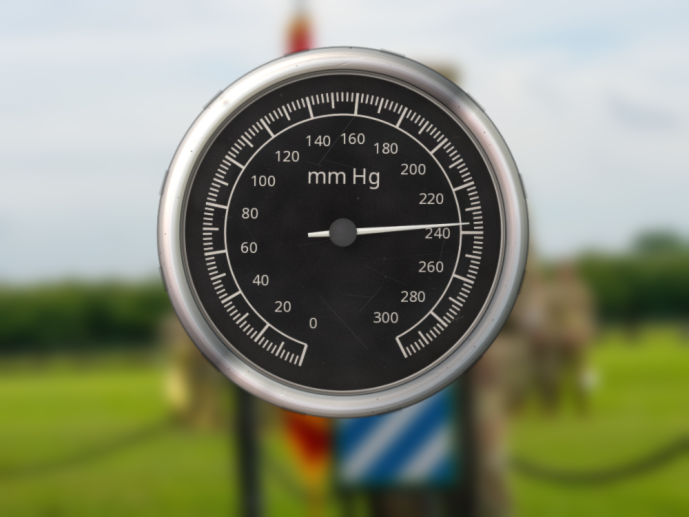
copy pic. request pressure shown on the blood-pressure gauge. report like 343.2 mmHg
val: 236 mmHg
